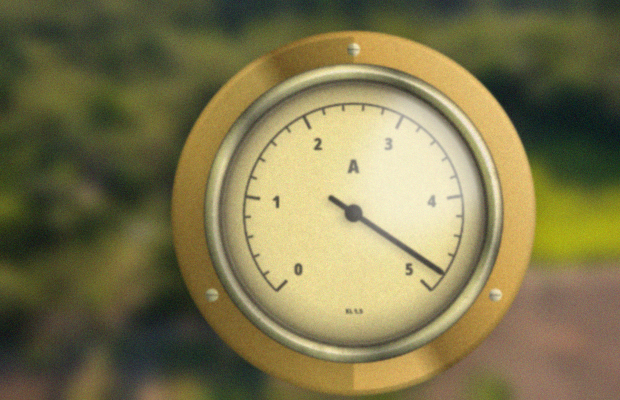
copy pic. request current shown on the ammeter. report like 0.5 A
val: 4.8 A
